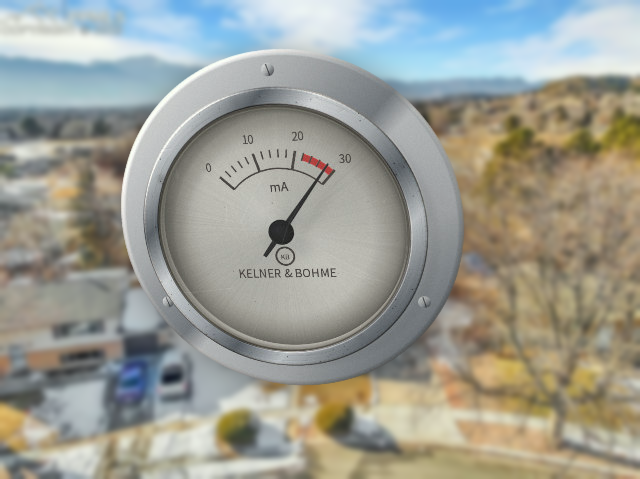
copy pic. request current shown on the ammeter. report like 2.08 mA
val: 28 mA
